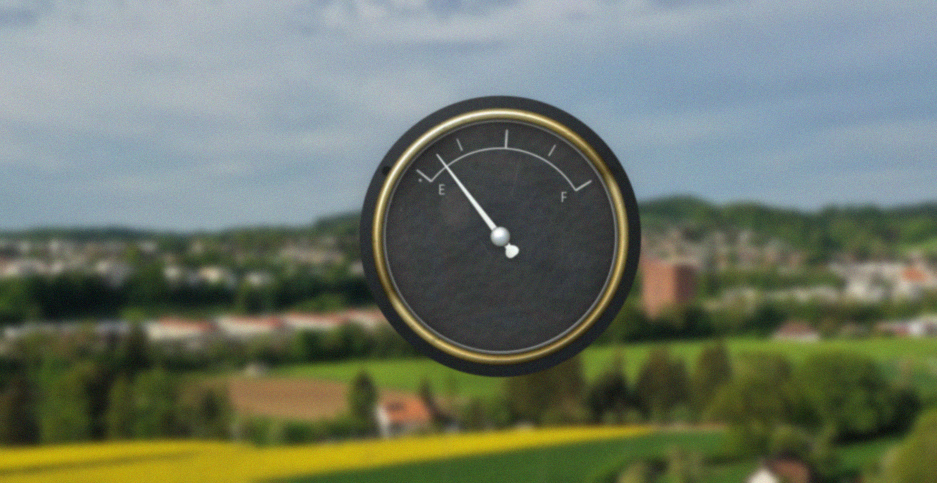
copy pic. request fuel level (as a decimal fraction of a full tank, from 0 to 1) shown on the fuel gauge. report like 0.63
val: 0.125
